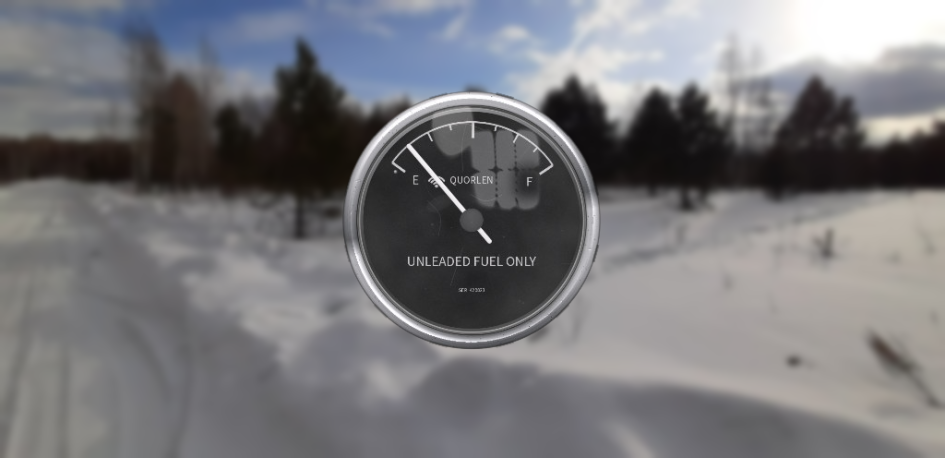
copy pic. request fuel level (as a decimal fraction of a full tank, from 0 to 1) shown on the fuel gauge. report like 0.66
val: 0.125
